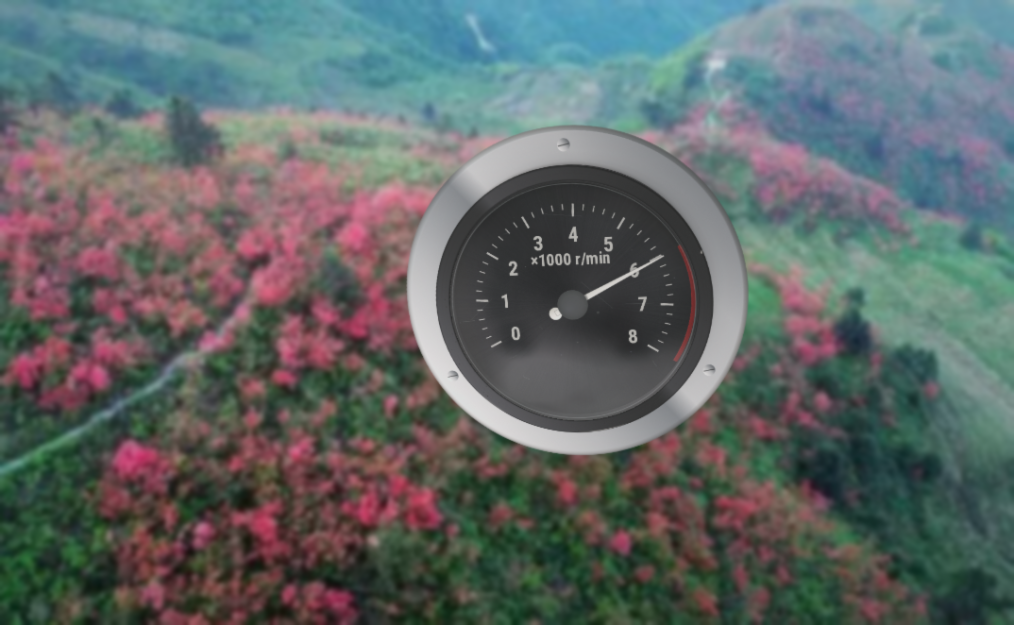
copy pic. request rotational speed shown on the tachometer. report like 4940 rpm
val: 6000 rpm
